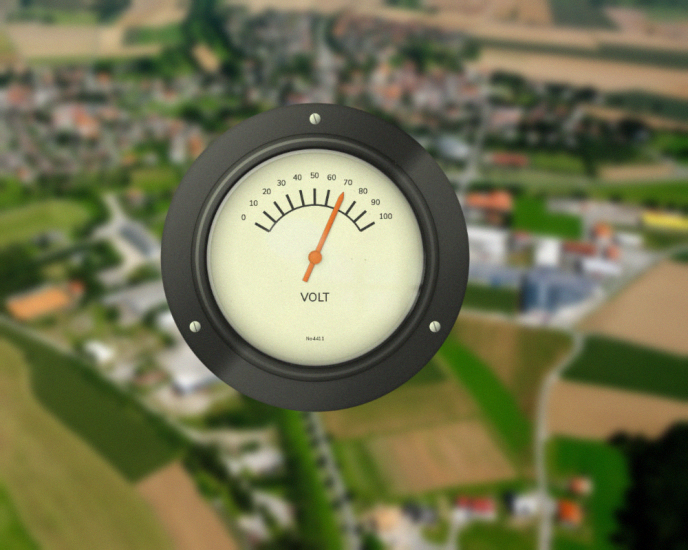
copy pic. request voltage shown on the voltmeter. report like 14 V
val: 70 V
